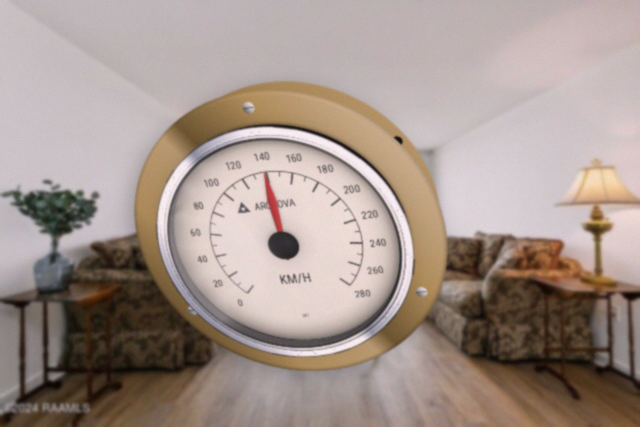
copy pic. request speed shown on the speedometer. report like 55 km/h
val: 140 km/h
